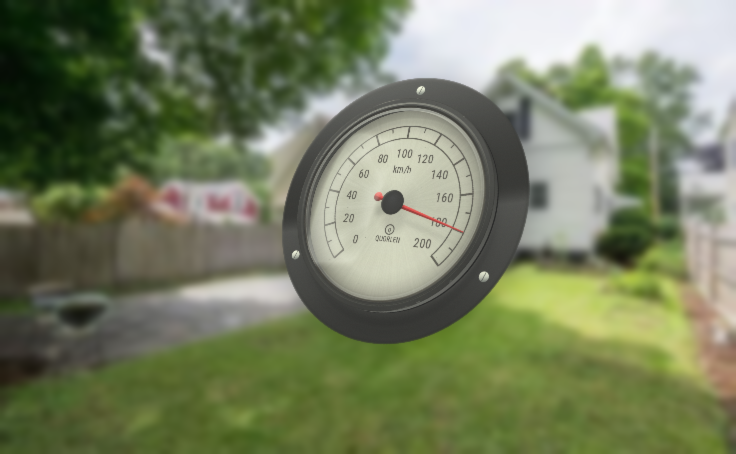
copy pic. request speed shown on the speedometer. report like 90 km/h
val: 180 km/h
